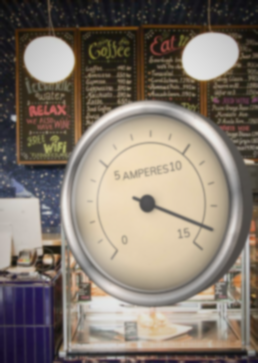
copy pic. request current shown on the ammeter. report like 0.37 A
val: 14 A
